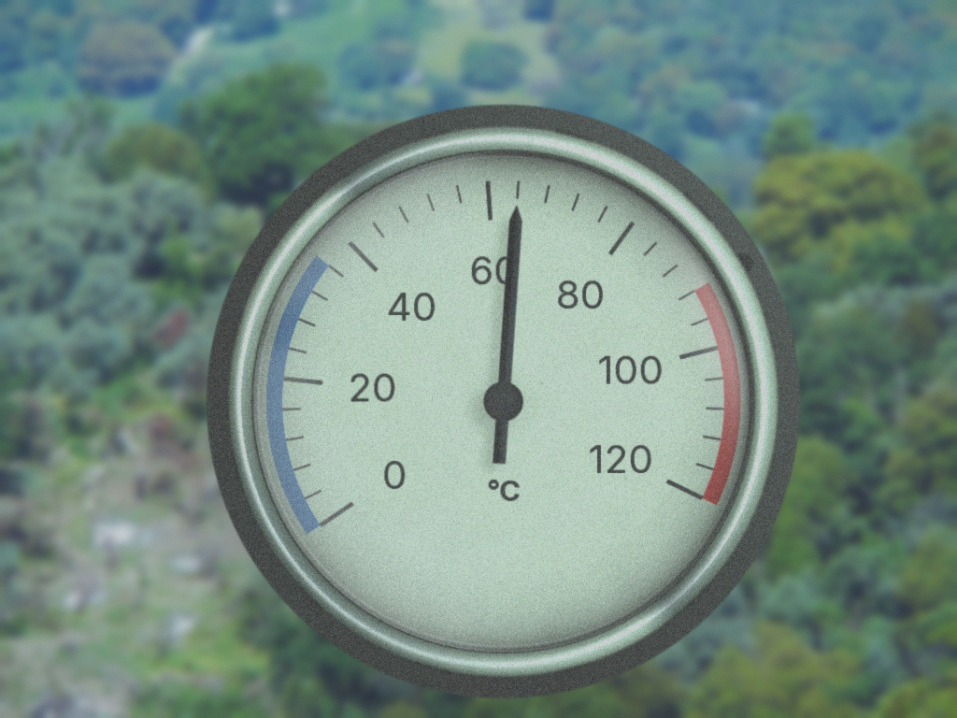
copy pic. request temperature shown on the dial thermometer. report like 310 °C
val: 64 °C
